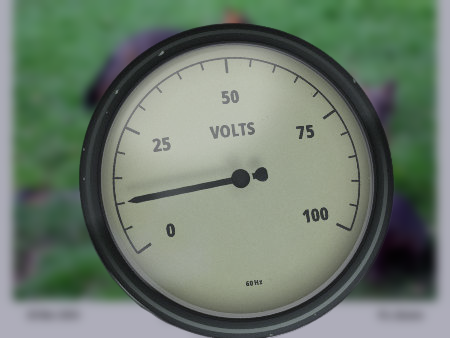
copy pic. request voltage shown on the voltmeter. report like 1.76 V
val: 10 V
